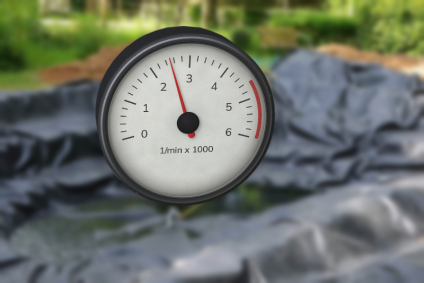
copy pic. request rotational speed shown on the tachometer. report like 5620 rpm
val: 2500 rpm
